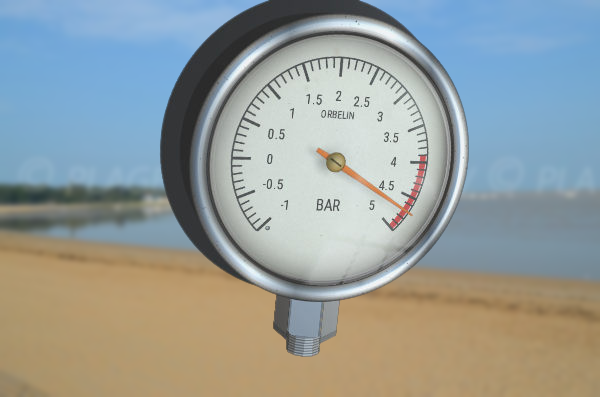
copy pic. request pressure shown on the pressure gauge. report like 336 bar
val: 4.7 bar
